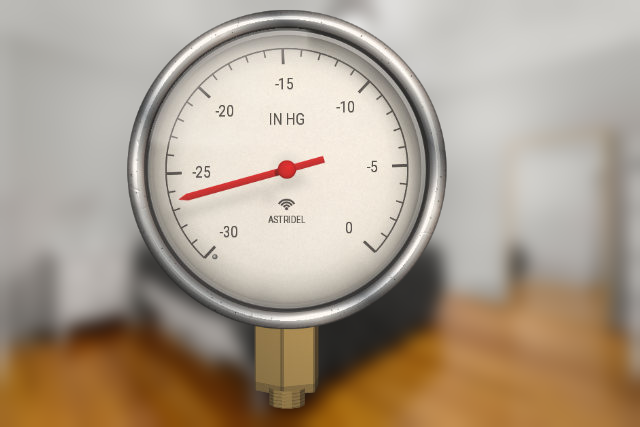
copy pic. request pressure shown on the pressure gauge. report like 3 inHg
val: -26.5 inHg
